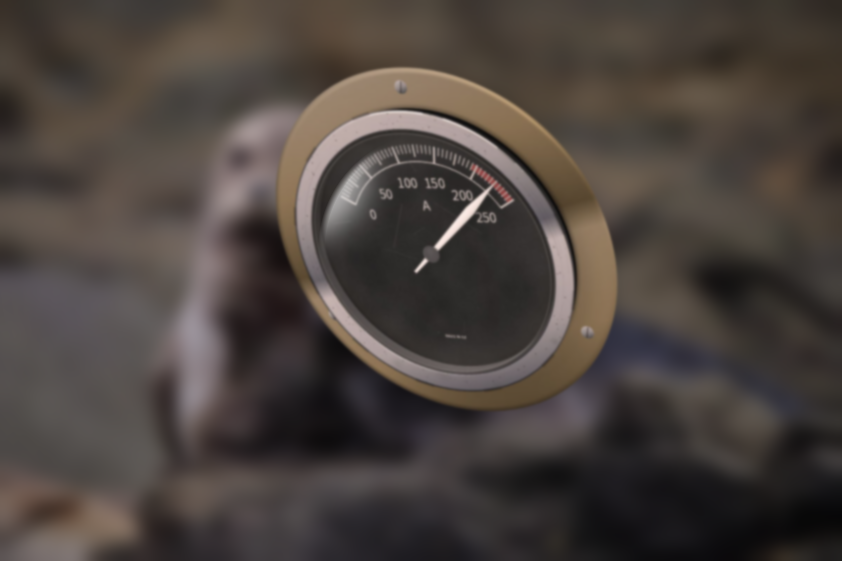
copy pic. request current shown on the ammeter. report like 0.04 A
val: 225 A
